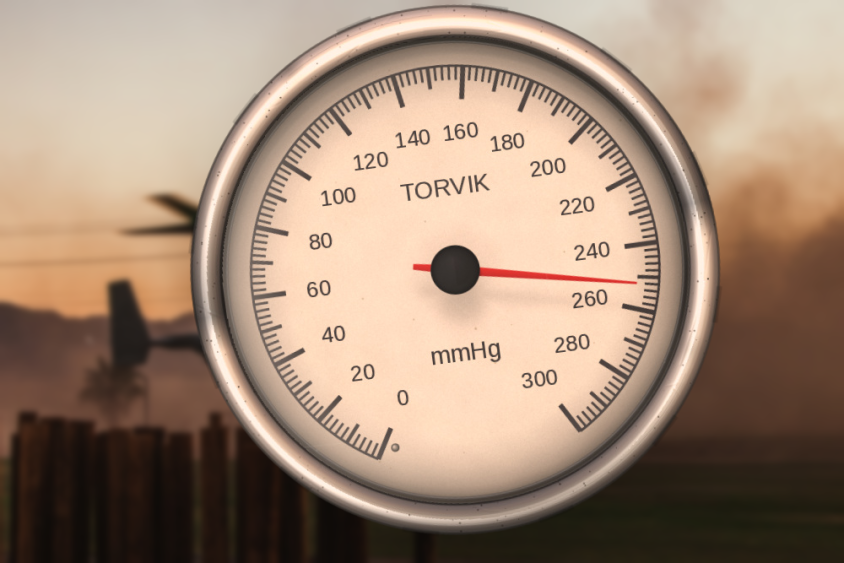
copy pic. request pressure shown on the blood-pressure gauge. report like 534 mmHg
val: 252 mmHg
